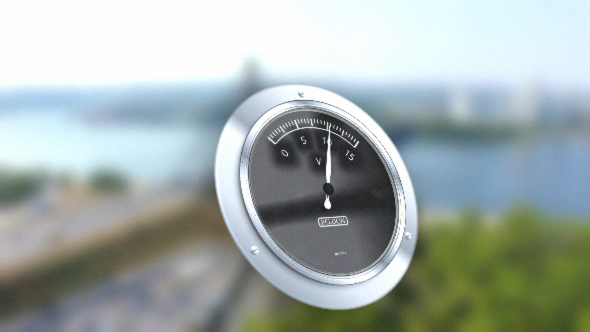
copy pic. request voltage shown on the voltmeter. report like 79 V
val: 10 V
